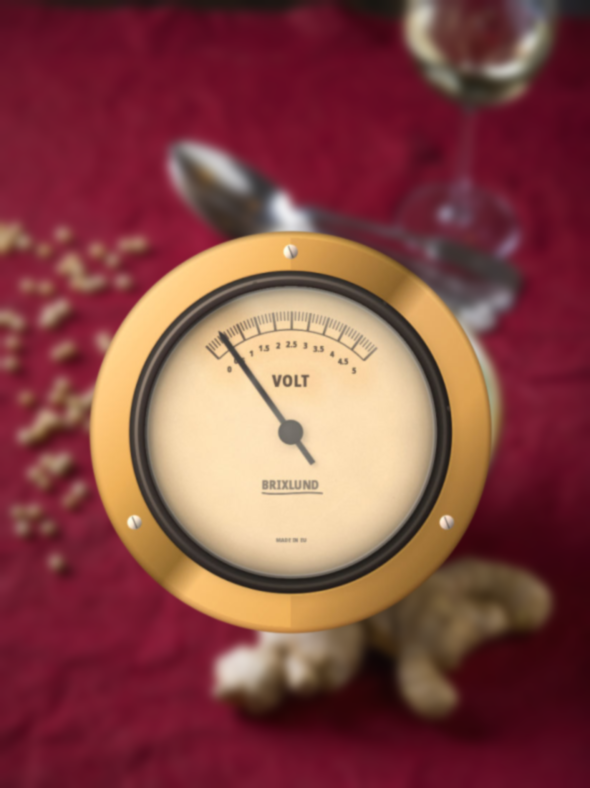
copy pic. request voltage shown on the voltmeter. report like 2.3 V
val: 0.5 V
